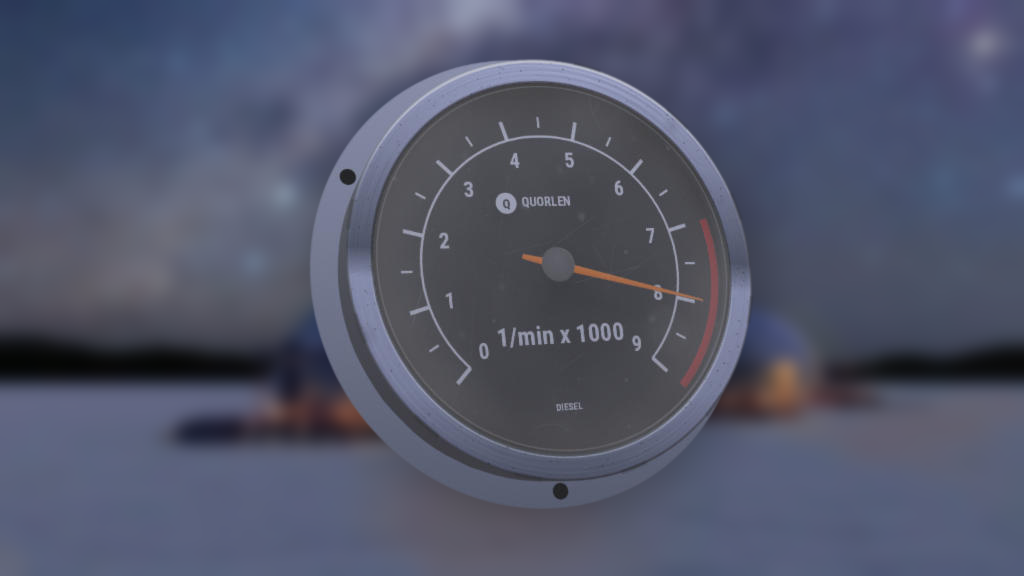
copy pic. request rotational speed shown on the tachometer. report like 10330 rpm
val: 8000 rpm
